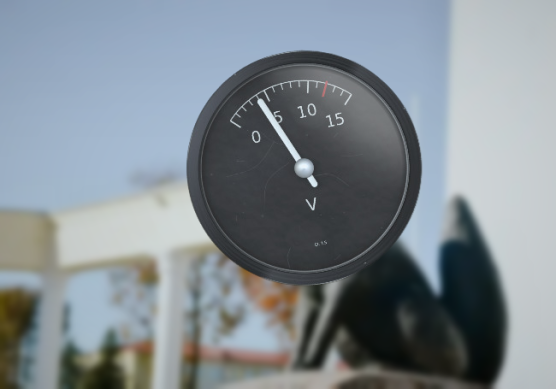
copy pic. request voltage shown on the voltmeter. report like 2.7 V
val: 4 V
